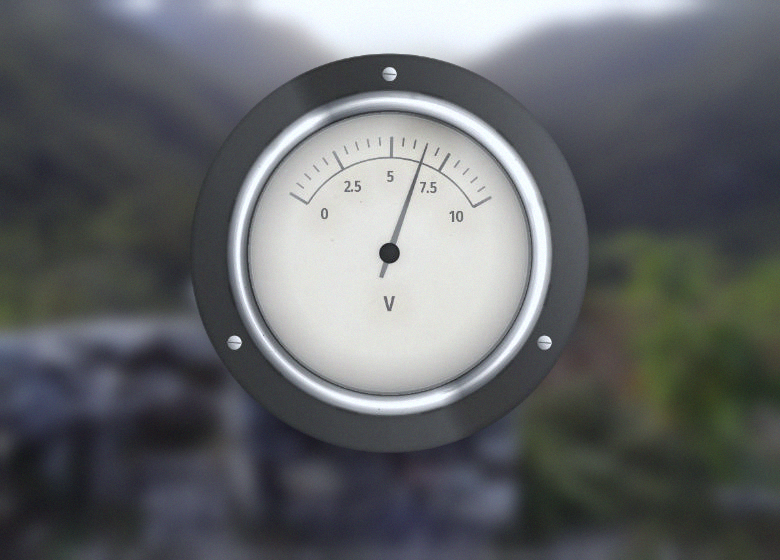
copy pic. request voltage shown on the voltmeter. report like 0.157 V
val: 6.5 V
